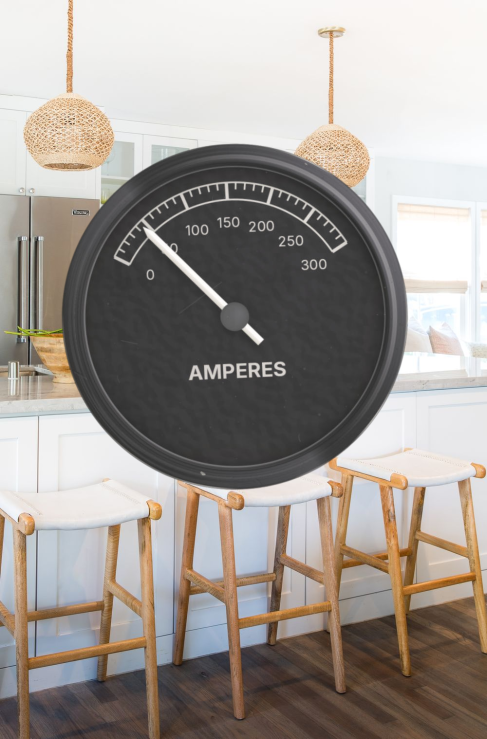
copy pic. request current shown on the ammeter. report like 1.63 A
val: 45 A
